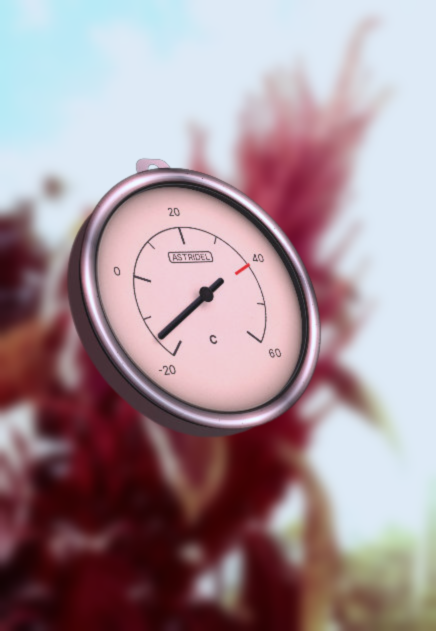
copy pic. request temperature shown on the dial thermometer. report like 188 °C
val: -15 °C
